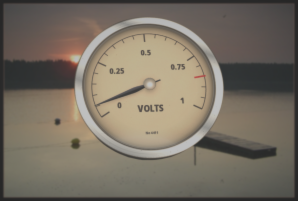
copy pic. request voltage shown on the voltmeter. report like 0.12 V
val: 0.05 V
